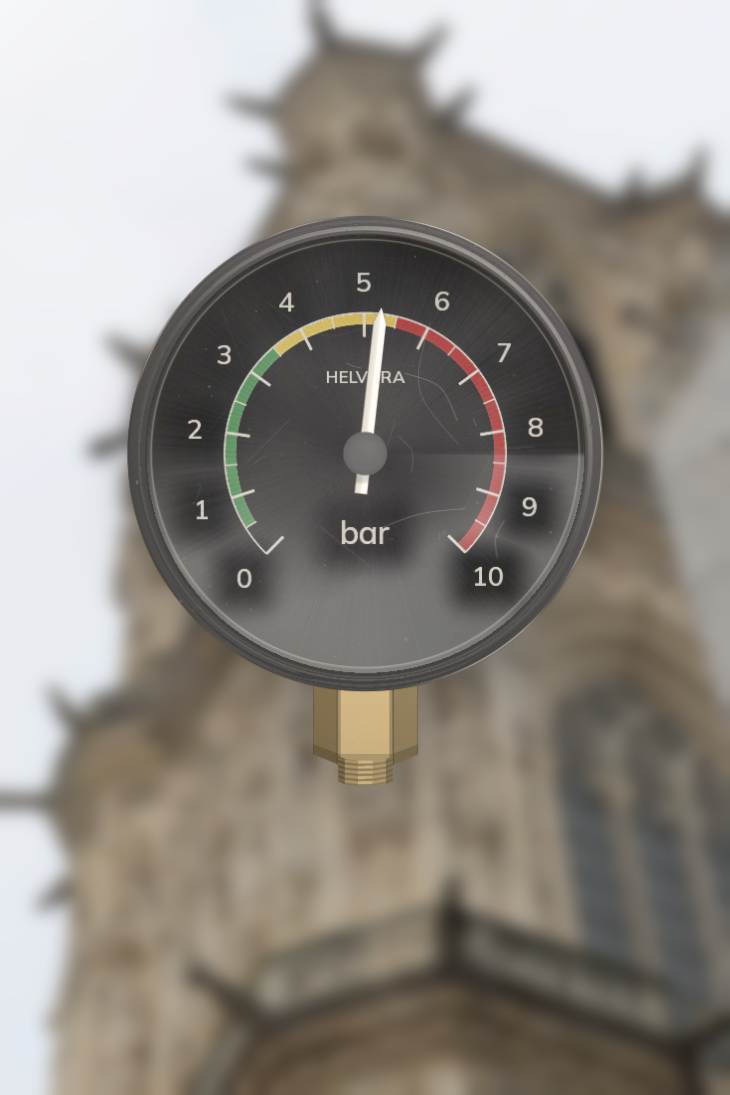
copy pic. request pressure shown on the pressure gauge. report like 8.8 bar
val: 5.25 bar
